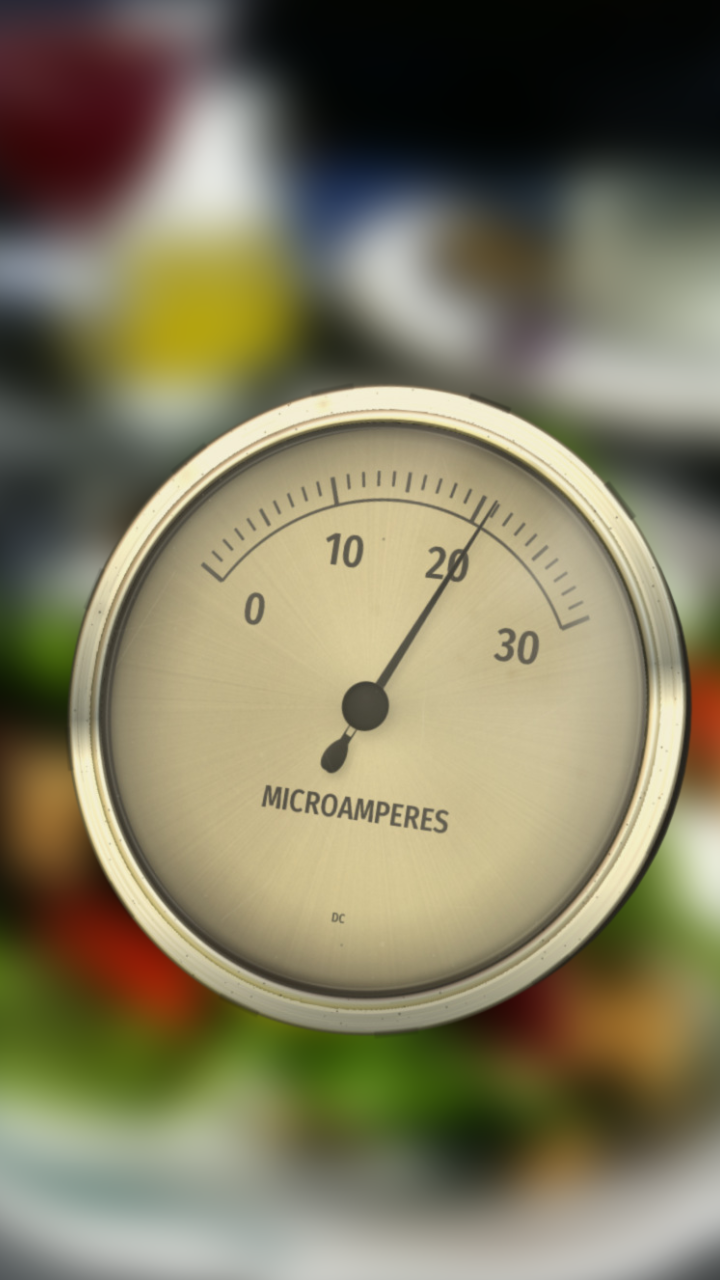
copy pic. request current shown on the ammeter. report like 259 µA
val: 21 µA
